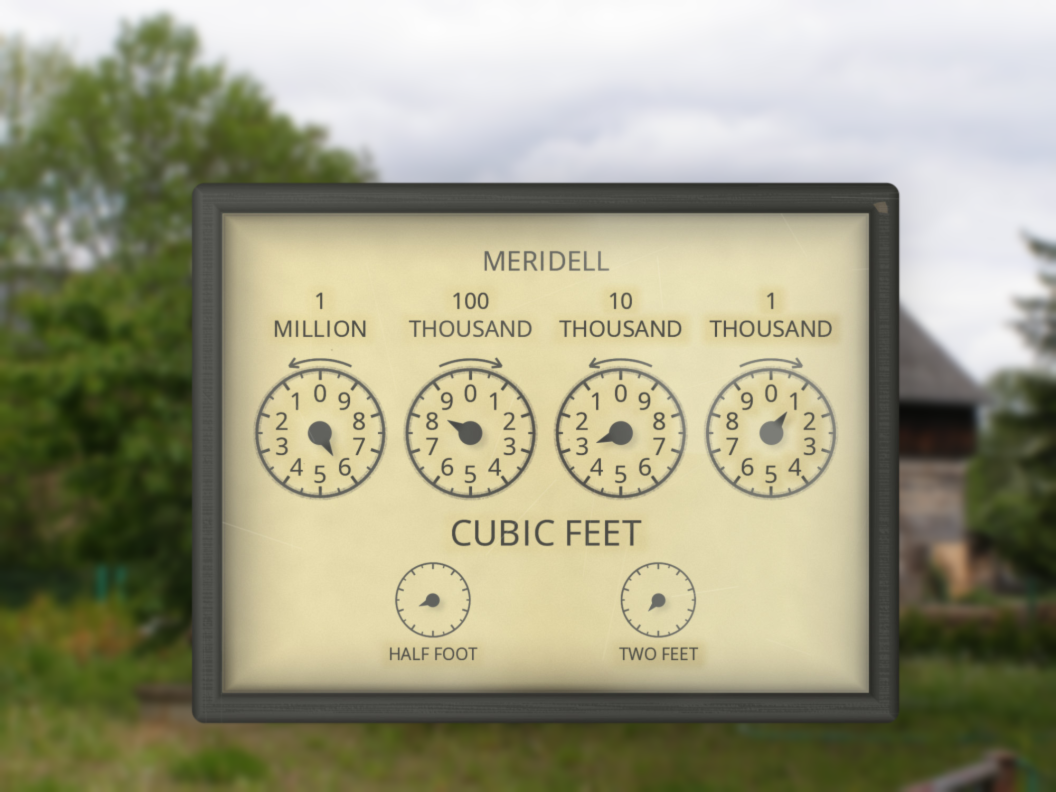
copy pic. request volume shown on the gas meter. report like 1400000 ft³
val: 583100 ft³
